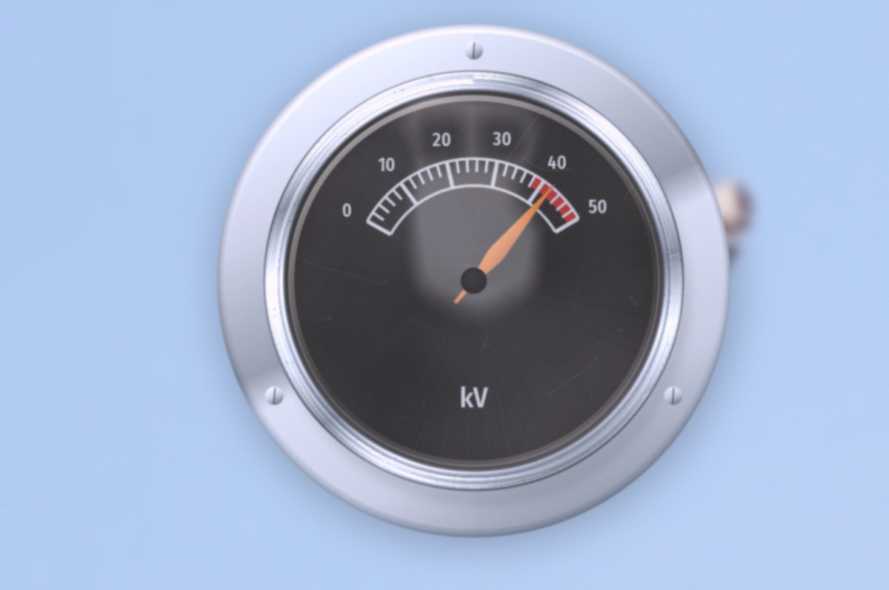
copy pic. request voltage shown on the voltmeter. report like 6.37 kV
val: 42 kV
